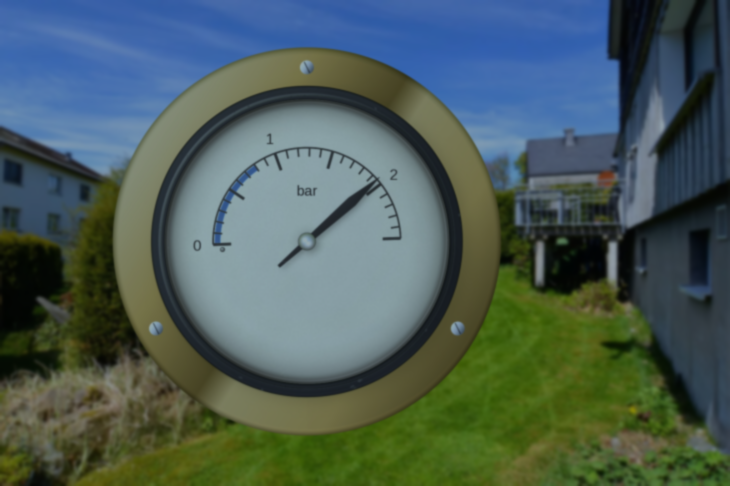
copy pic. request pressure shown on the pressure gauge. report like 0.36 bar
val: 1.95 bar
